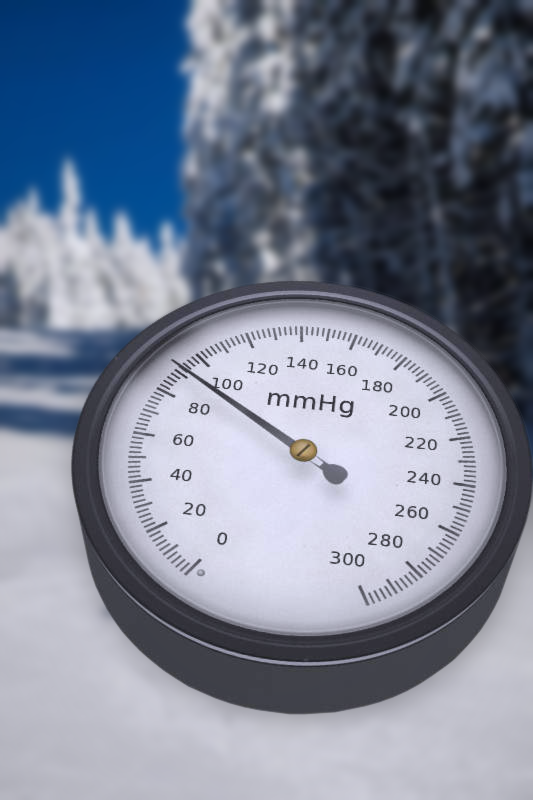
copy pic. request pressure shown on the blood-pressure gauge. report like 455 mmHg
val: 90 mmHg
